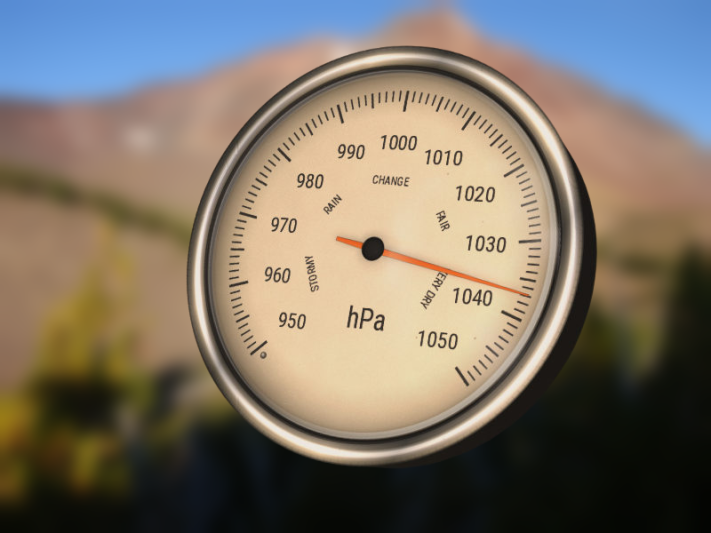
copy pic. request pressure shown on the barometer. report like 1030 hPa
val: 1037 hPa
